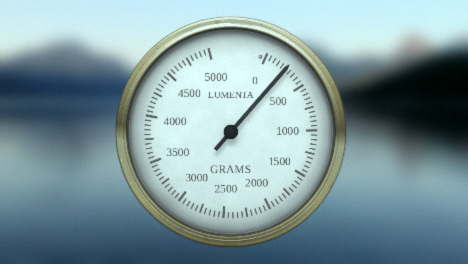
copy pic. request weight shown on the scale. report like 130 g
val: 250 g
